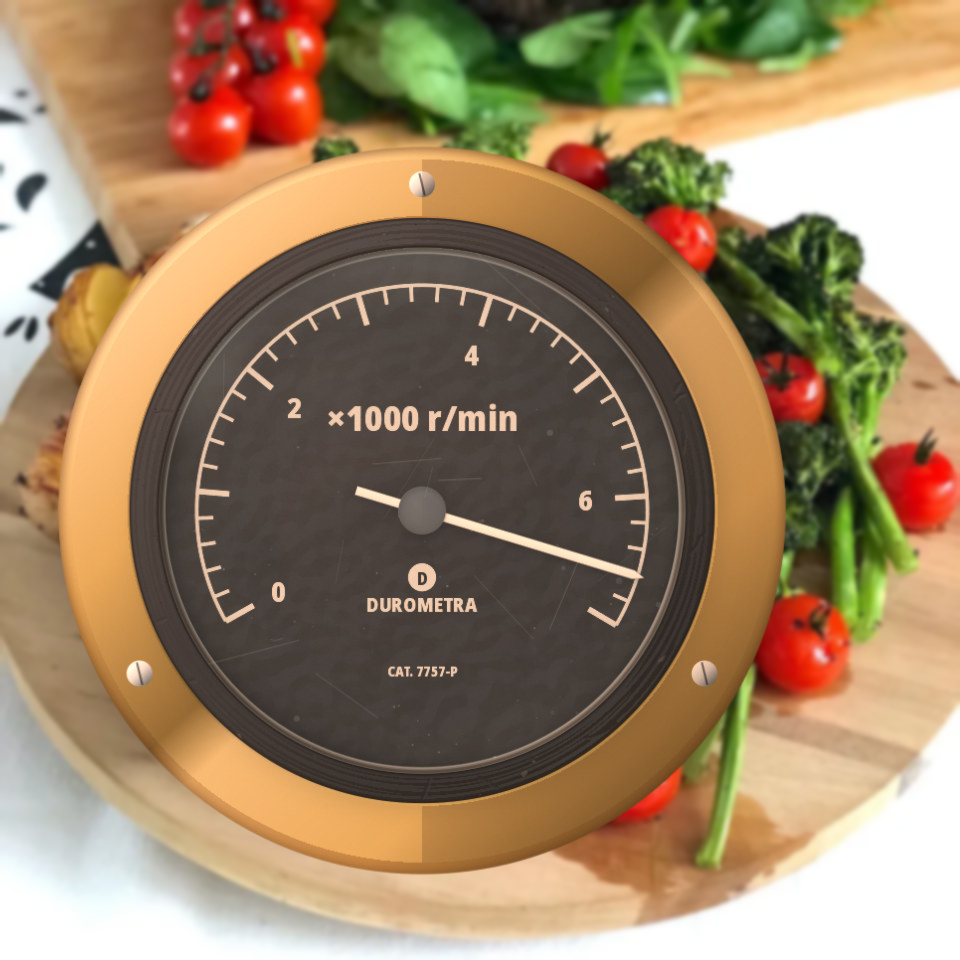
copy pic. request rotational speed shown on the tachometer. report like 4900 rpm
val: 6600 rpm
